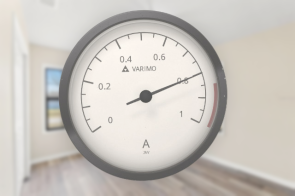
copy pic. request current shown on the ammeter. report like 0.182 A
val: 0.8 A
